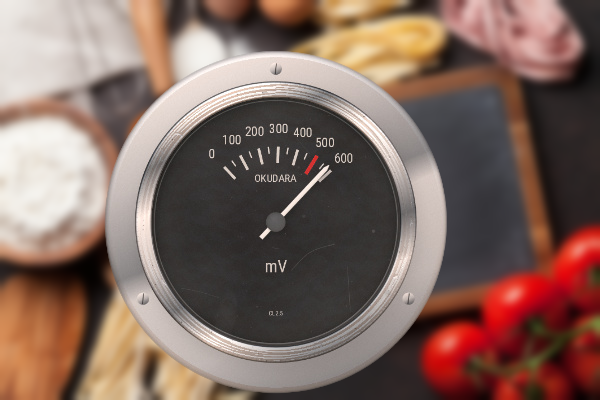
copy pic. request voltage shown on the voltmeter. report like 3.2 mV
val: 575 mV
